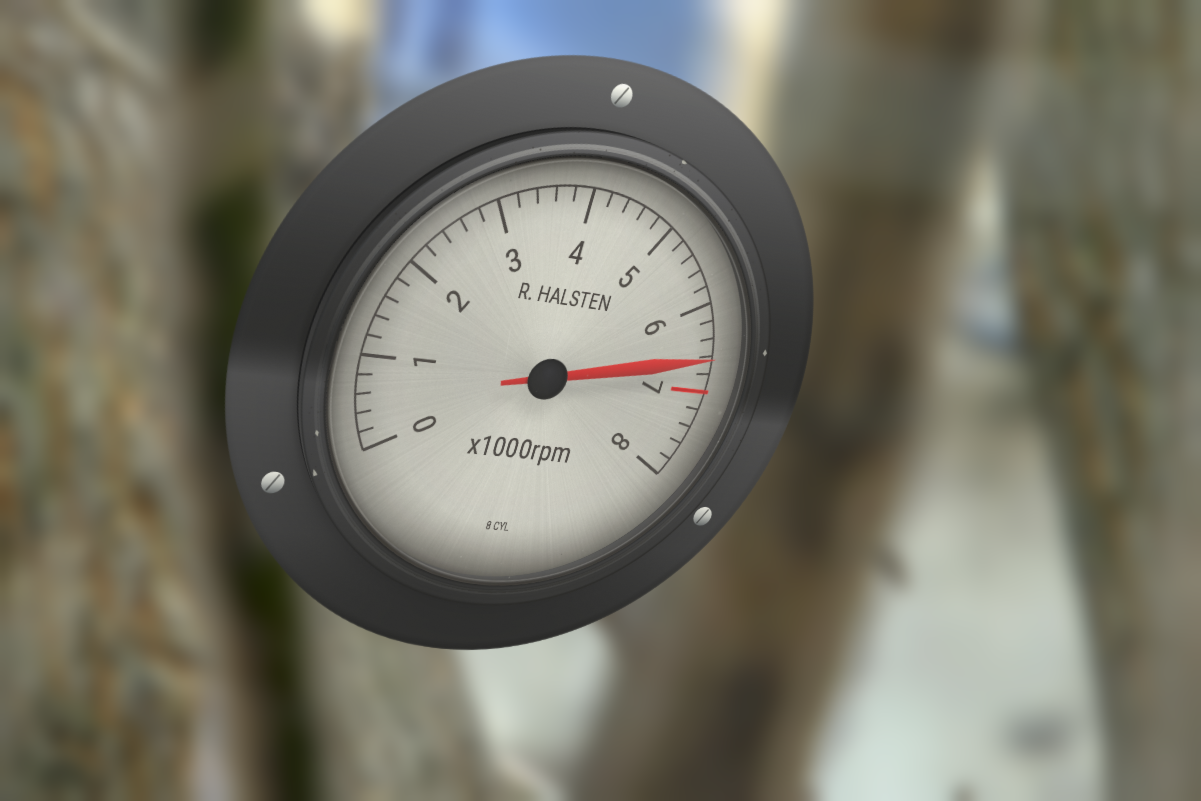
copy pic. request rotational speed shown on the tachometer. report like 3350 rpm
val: 6600 rpm
